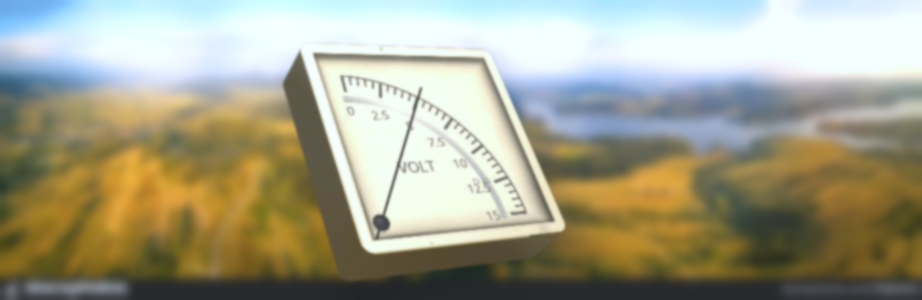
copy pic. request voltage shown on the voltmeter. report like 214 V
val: 5 V
